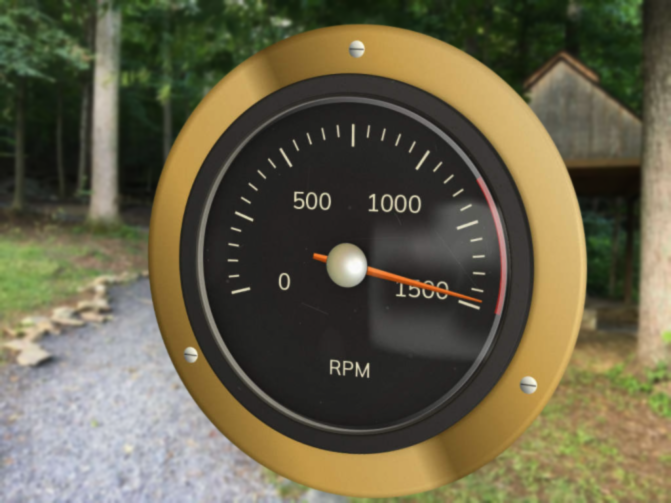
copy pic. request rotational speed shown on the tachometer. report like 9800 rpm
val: 1475 rpm
